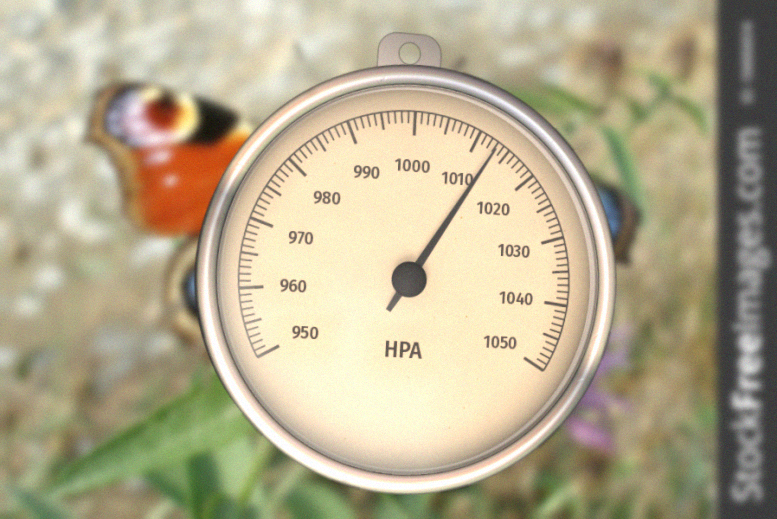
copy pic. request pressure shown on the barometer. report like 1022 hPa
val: 1013 hPa
